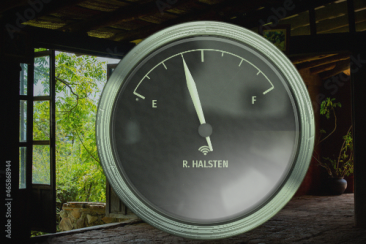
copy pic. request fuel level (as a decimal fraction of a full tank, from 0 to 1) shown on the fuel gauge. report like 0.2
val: 0.375
